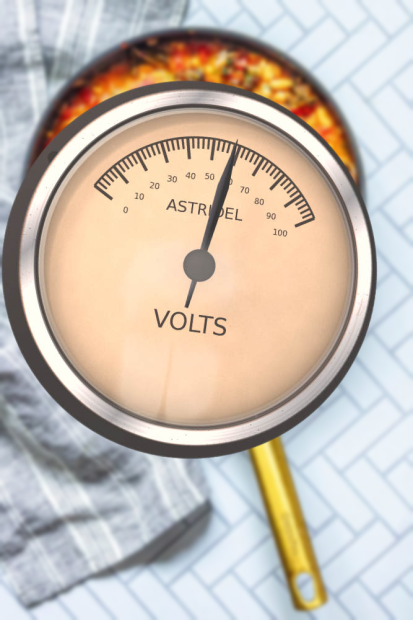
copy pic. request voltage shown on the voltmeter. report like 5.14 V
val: 58 V
